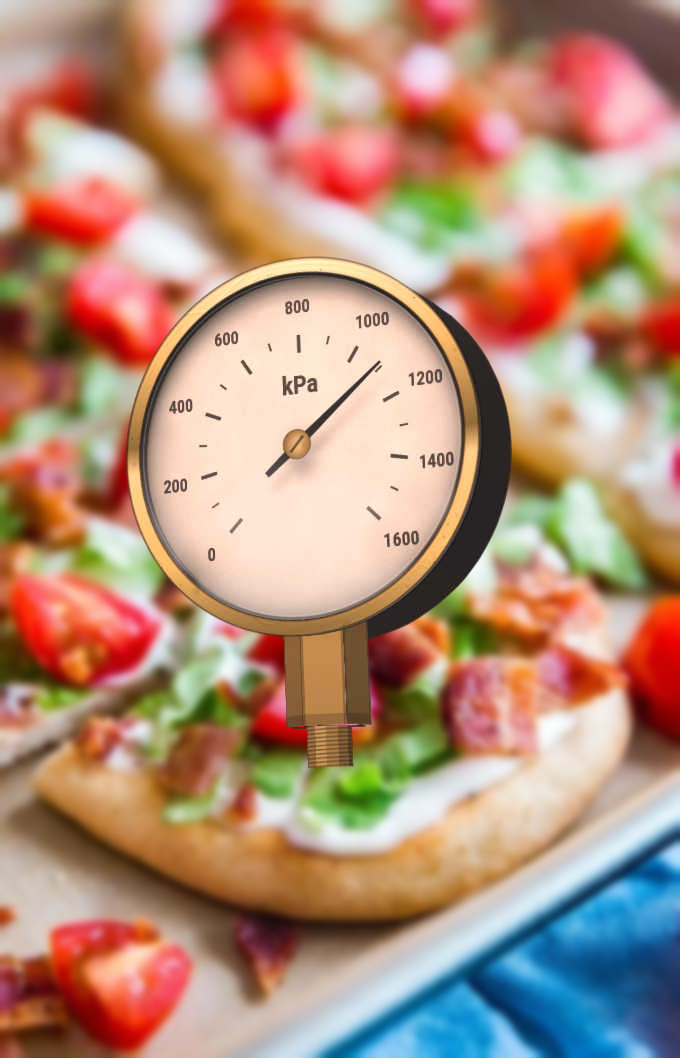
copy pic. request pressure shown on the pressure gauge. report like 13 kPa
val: 1100 kPa
